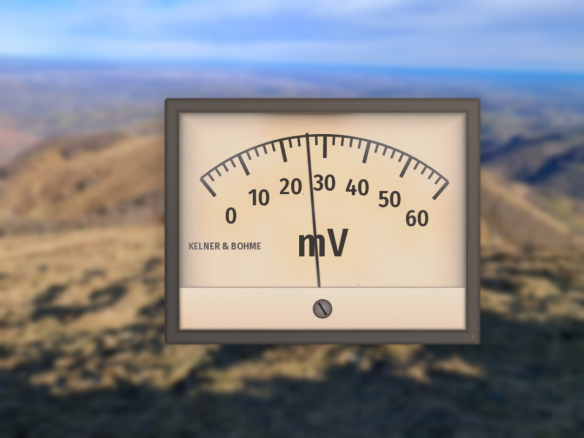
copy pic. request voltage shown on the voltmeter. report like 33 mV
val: 26 mV
